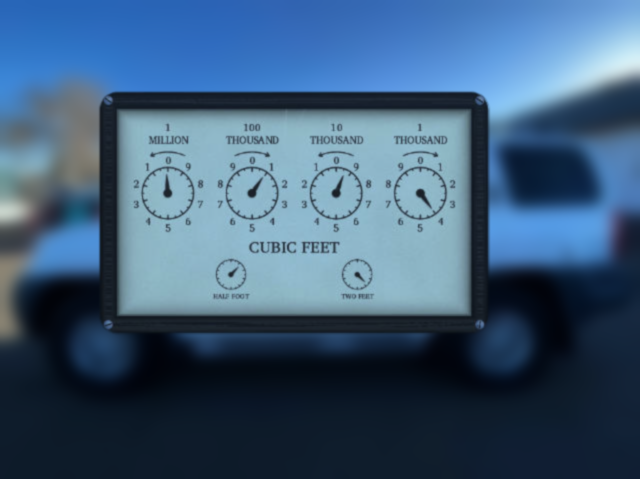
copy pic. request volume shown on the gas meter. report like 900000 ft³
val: 9400 ft³
